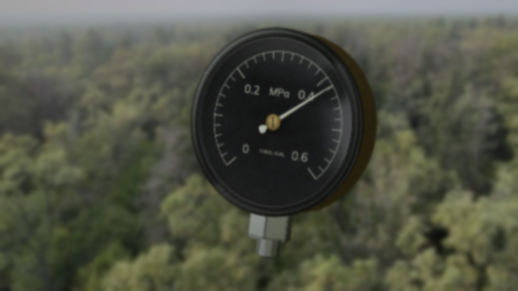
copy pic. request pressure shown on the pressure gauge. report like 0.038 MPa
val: 0.42 MPa
